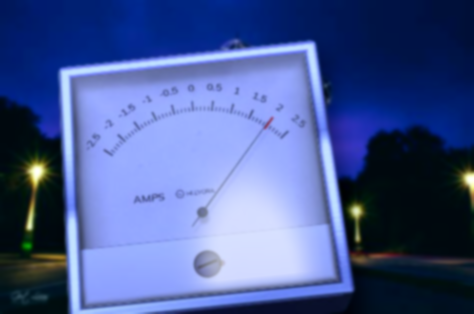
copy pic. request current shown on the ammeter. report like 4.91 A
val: 2 A
